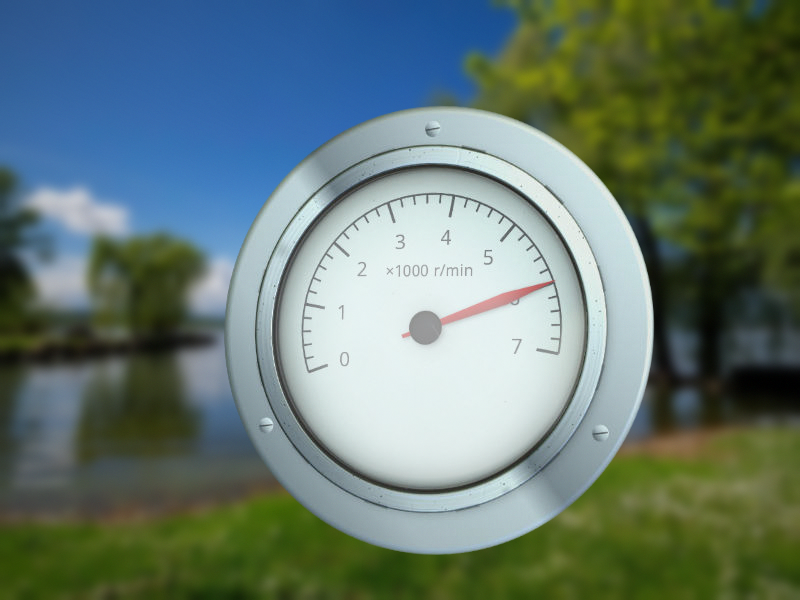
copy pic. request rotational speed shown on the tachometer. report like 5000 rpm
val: 6000 rpm
